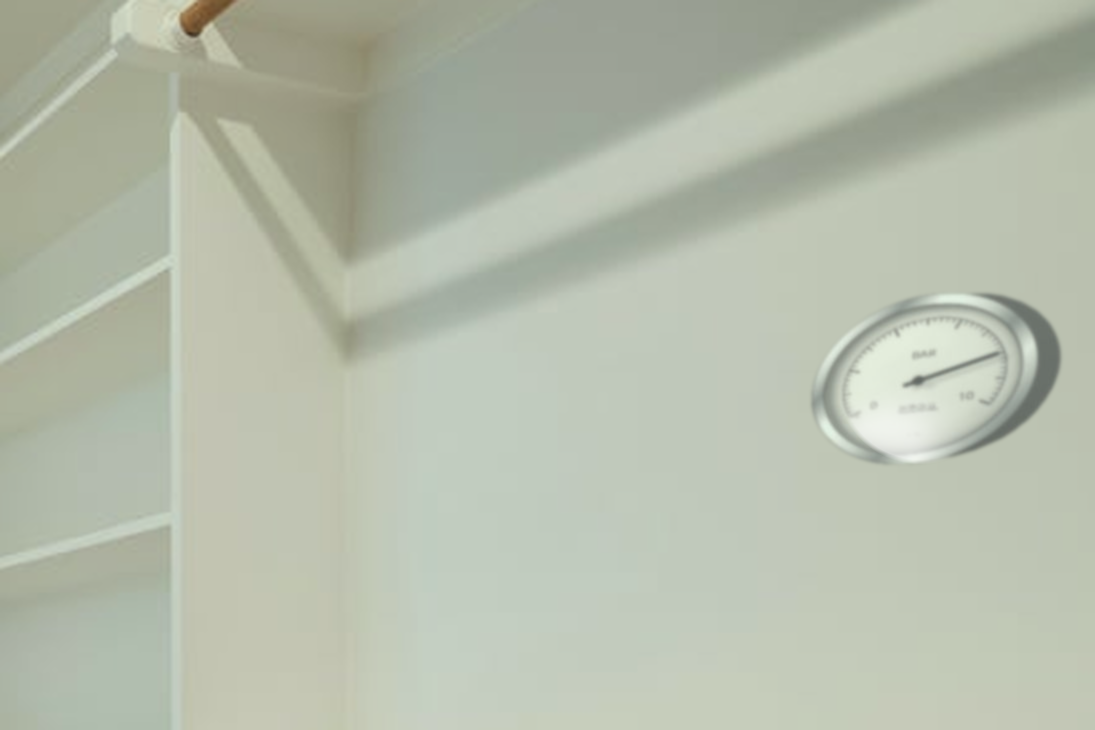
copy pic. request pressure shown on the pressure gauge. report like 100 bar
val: 8 bar
